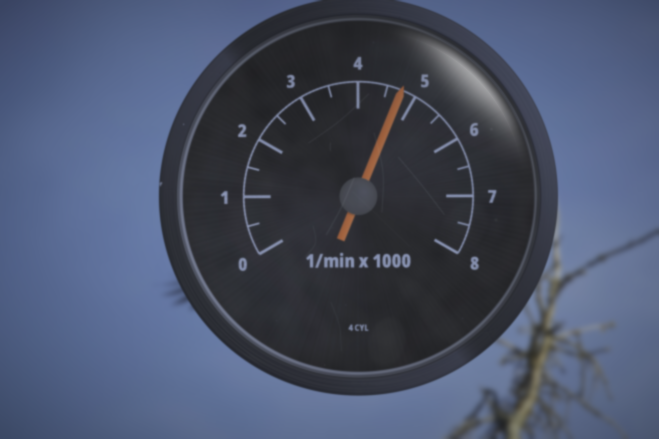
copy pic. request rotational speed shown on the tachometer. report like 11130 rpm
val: 4750 rpm
